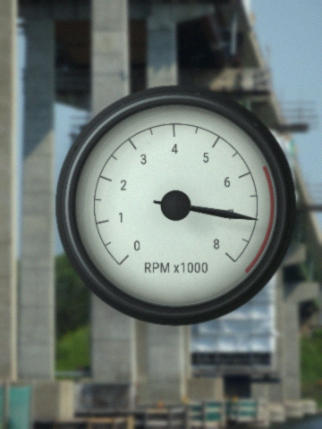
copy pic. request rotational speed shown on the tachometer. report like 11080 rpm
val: 7000 rpm
